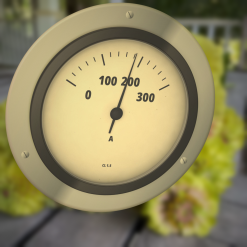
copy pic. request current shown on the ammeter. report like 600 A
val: 180 A
